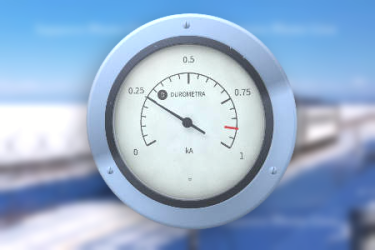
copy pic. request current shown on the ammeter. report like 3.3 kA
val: 0.25 kA
